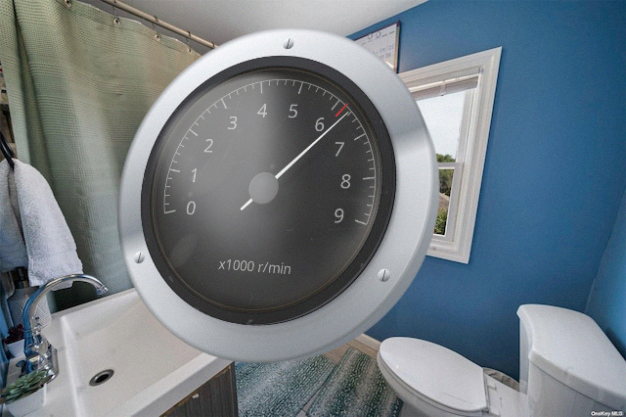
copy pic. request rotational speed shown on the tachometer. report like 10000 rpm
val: 6400 rpm
